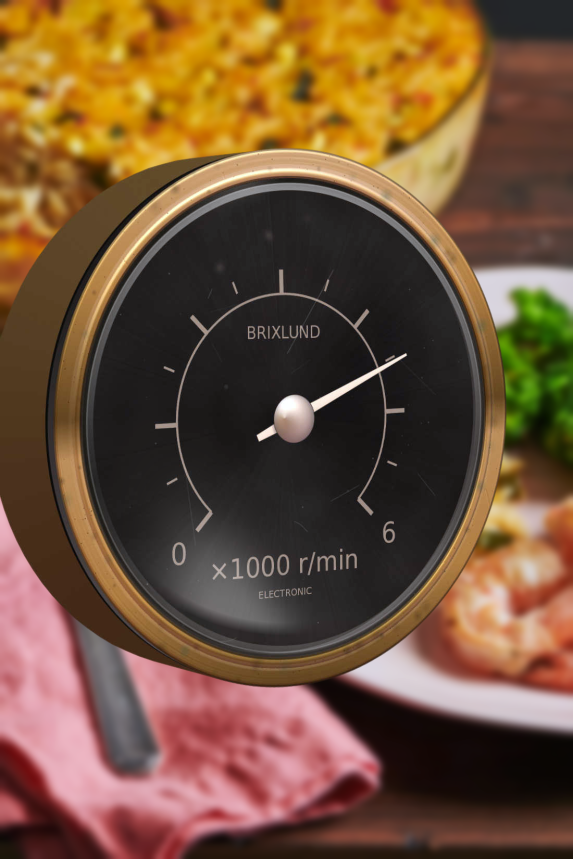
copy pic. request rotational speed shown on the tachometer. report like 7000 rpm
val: 4500 rpm
